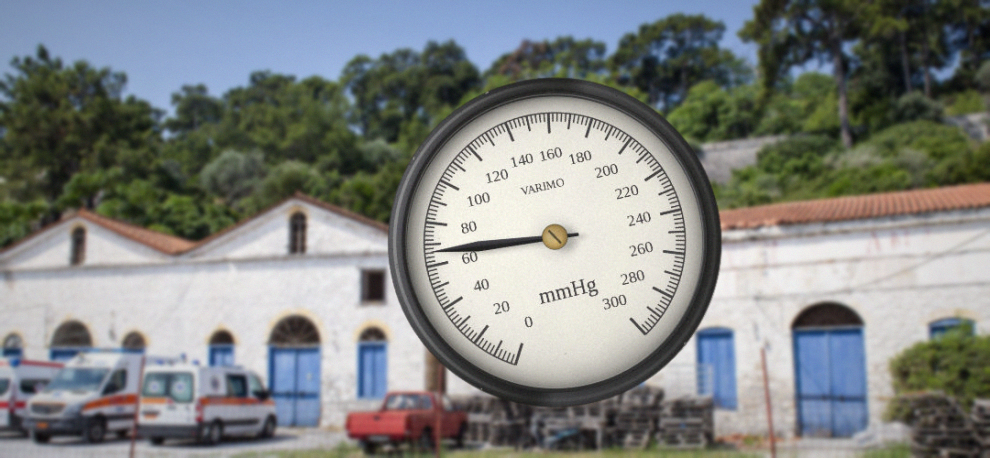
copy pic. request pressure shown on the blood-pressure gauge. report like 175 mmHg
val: 66 mmHg
